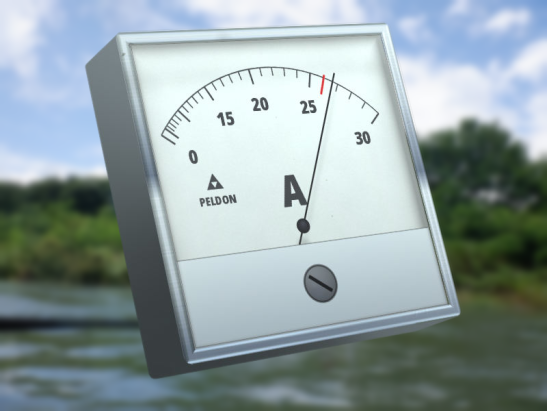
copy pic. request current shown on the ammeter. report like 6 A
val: 26.5 A
